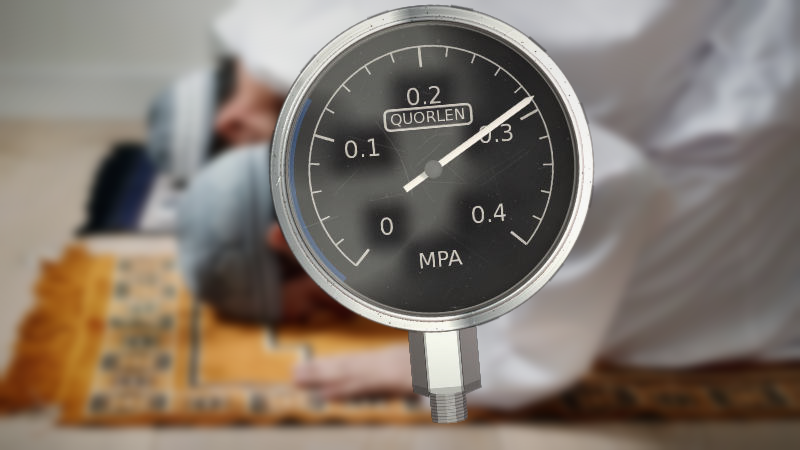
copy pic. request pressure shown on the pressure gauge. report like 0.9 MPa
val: 0.29 MPa
